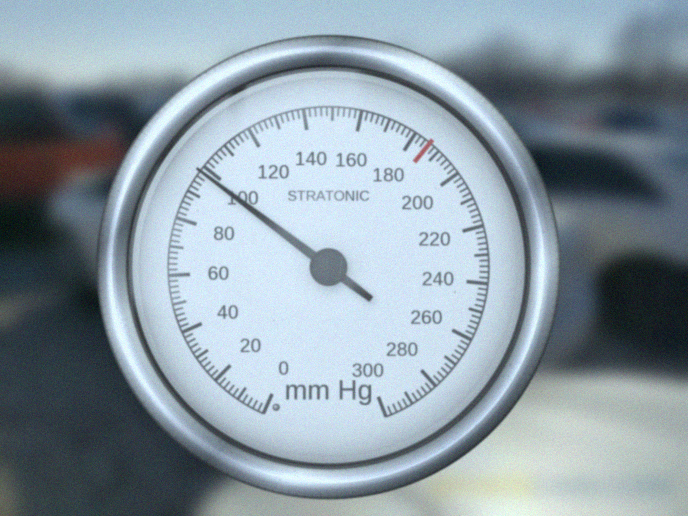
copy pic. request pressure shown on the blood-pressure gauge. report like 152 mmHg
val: 98 mmHg
